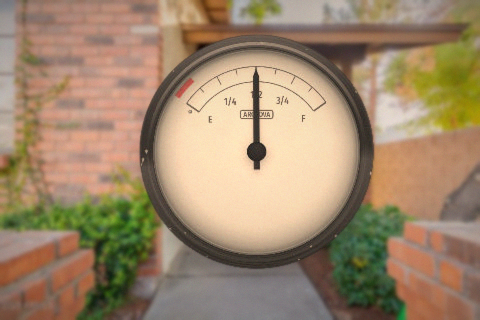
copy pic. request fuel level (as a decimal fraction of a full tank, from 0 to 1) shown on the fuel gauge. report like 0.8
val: 0.5
